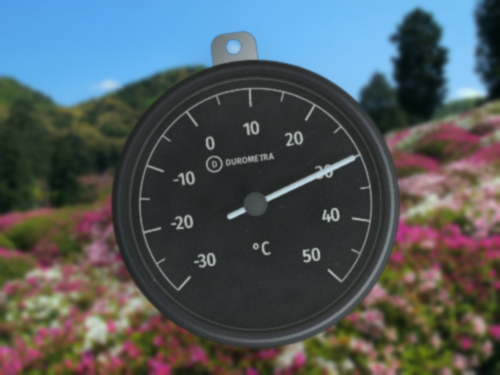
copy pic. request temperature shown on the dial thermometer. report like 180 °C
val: 30 °C
